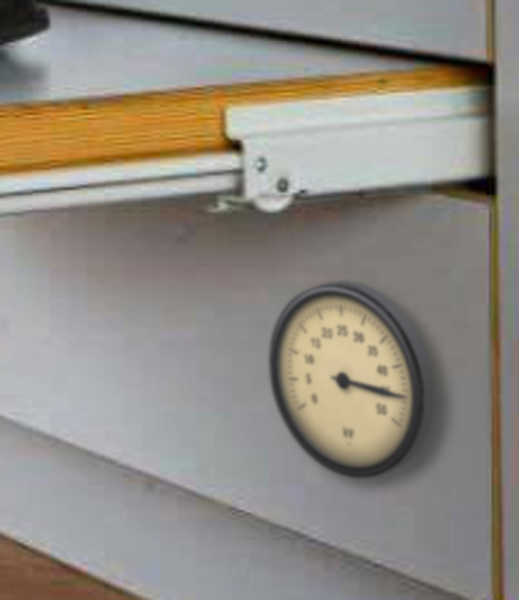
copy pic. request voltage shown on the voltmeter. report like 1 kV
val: 45 kV
